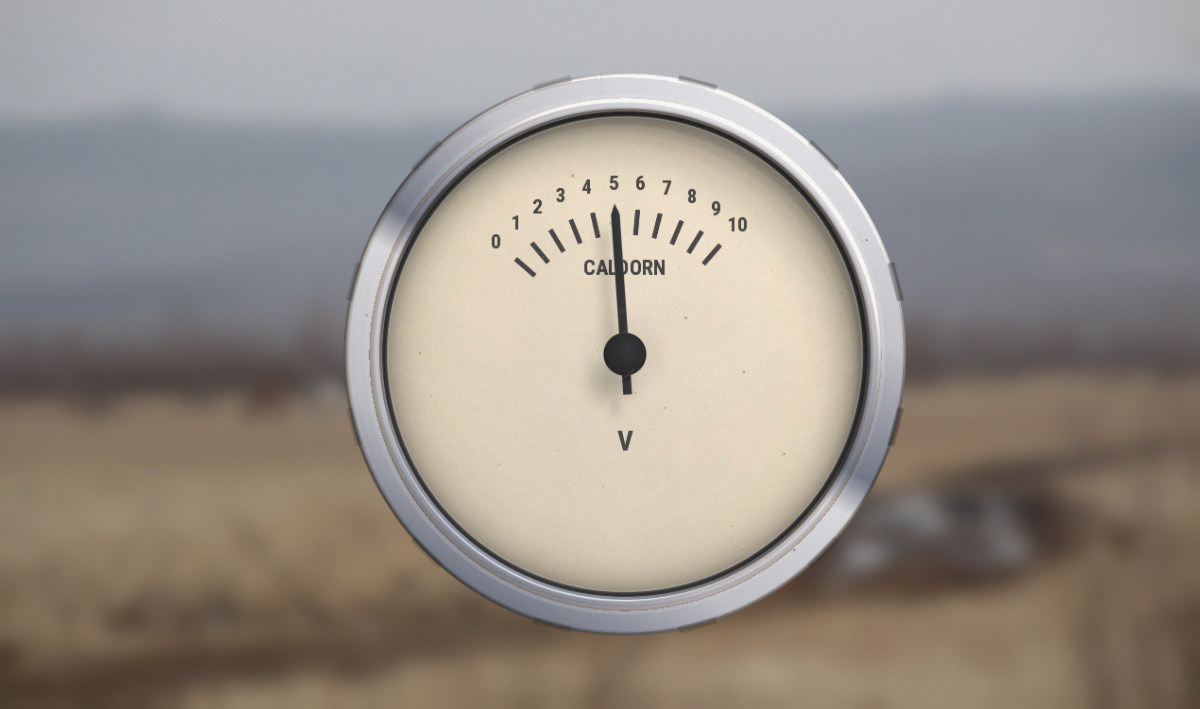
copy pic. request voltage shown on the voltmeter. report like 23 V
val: 5 V
